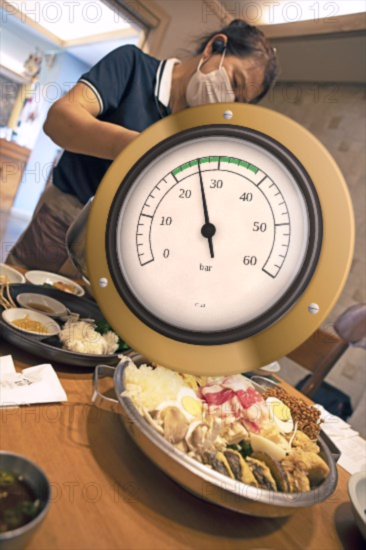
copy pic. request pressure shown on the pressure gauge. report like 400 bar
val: 26 bar
